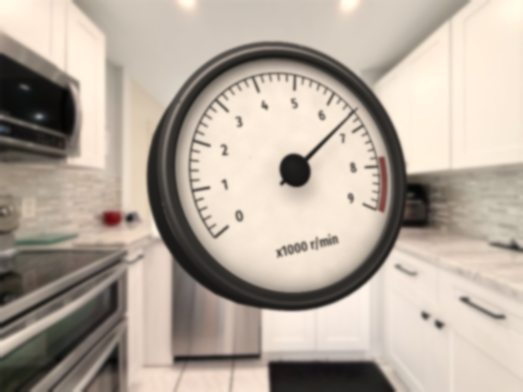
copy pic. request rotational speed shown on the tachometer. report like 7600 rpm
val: 6600 rpm
